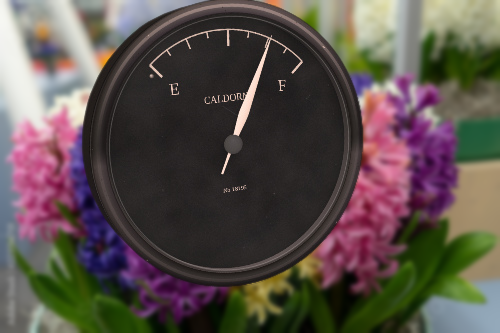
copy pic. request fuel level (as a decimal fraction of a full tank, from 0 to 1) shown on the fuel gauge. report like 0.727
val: 0.75
